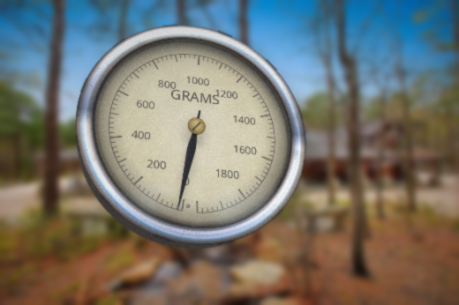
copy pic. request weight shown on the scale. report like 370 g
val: 20 g
